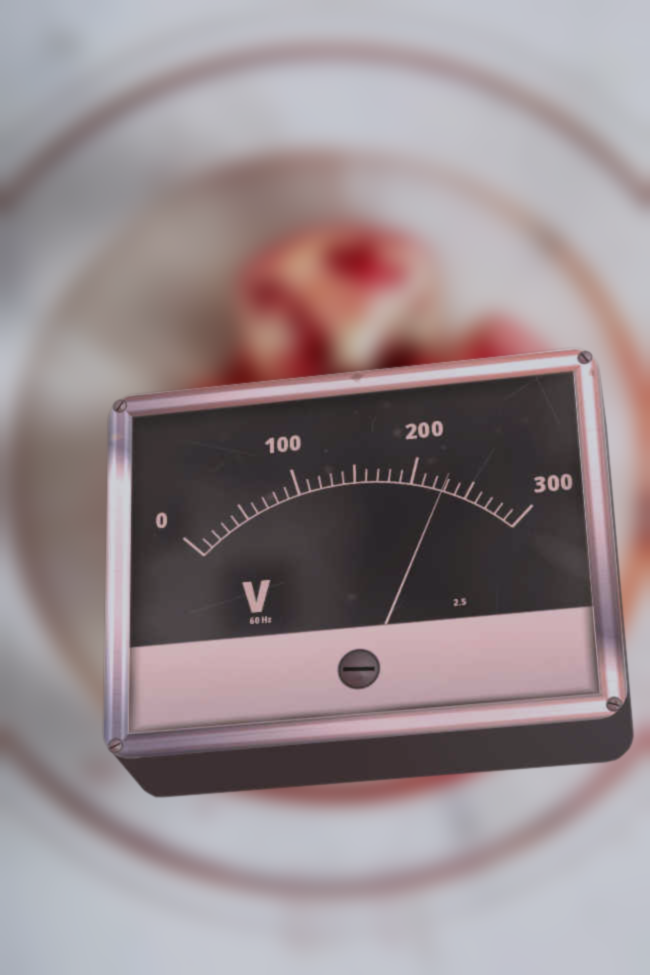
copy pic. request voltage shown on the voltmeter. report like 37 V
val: 230 V
